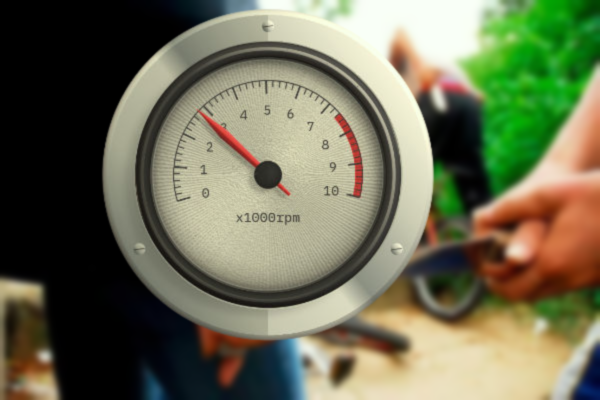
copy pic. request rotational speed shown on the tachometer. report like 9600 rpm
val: 2800 rpm
